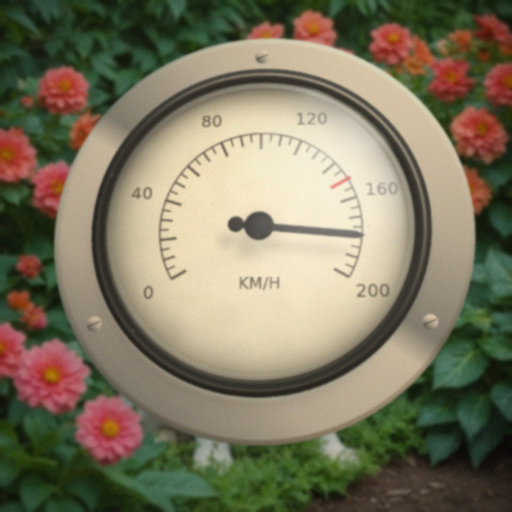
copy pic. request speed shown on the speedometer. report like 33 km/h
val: 180 km/h
